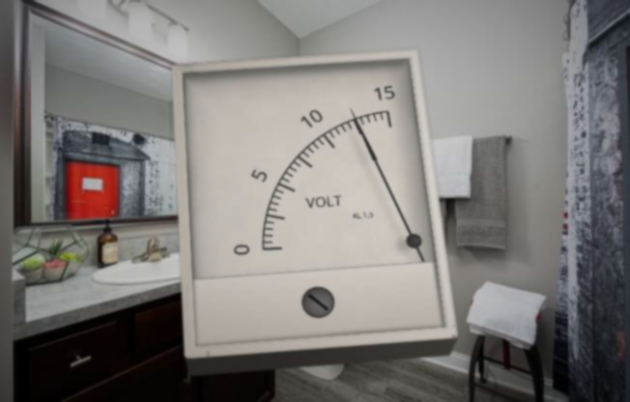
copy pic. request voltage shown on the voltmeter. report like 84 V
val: 12.5 V
